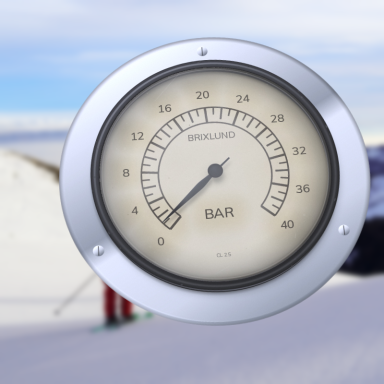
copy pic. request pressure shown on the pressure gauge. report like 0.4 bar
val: 1 bar
